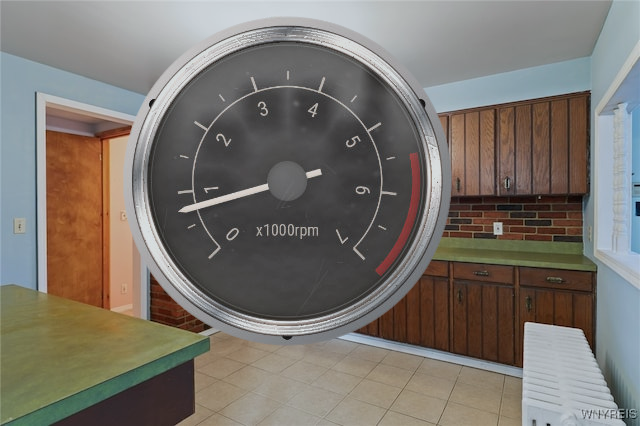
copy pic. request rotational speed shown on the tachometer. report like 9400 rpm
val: 750 rpm
